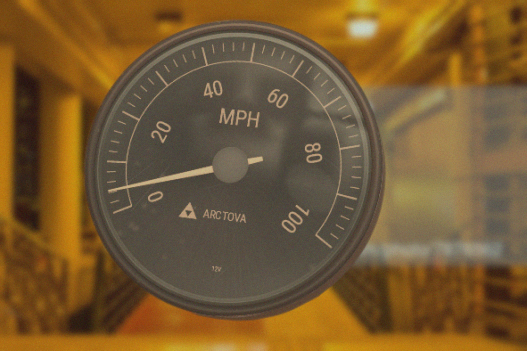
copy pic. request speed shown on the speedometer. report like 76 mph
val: 4 mph
